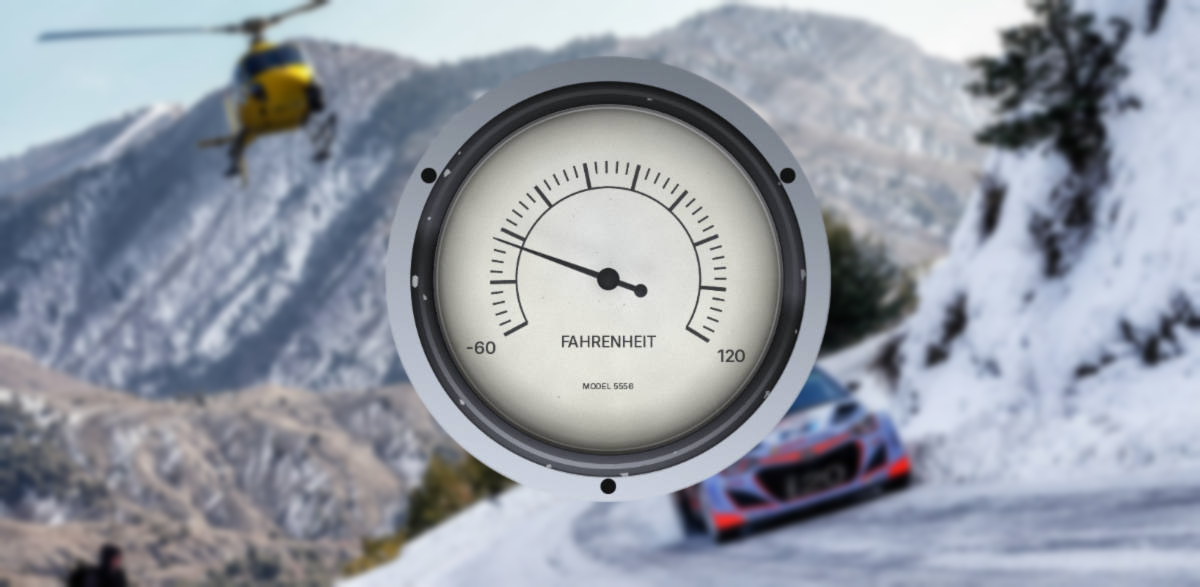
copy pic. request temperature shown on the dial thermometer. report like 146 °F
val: -24 °F
